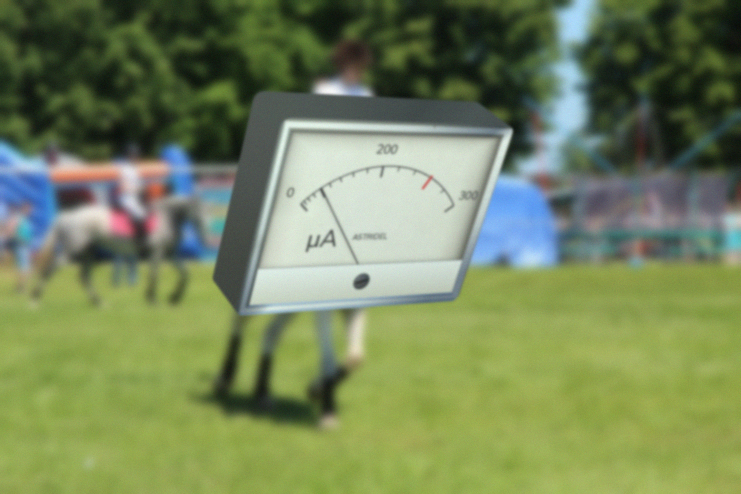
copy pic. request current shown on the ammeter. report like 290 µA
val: 100 µA
